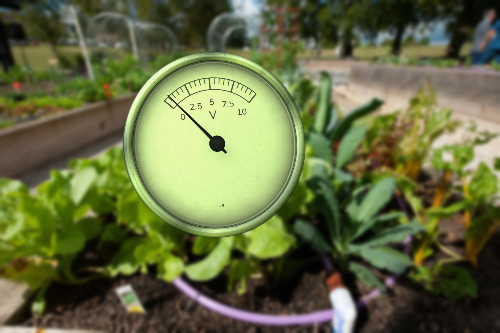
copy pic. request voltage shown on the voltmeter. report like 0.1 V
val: 0.5 V
